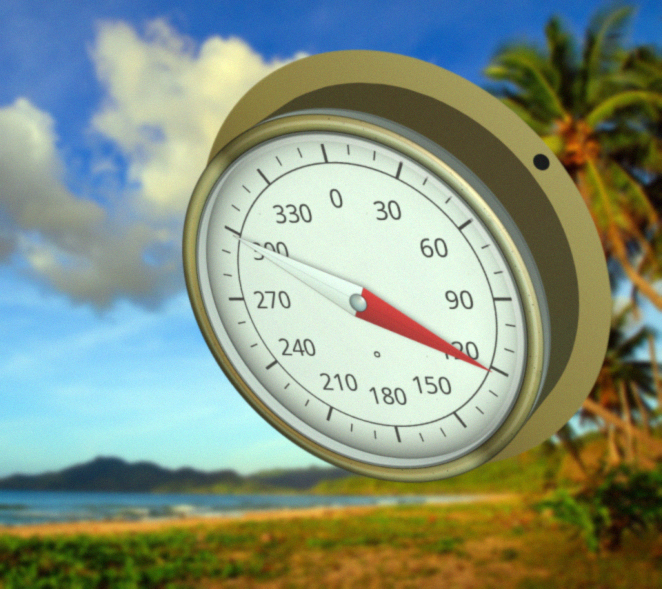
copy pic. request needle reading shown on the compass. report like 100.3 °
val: 120 °
